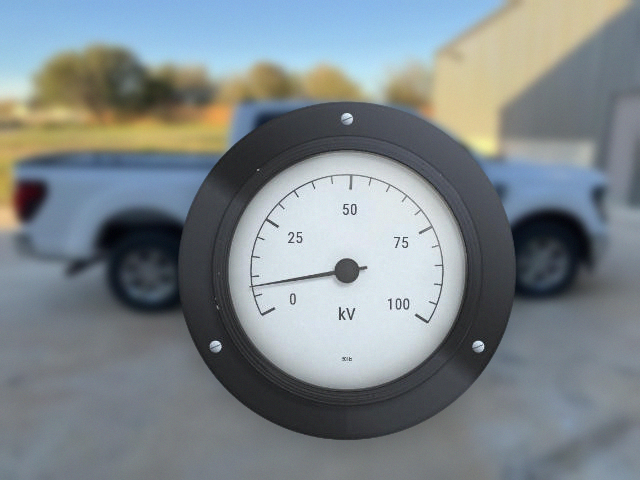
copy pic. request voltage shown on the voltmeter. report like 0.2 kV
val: 7.5 kV
